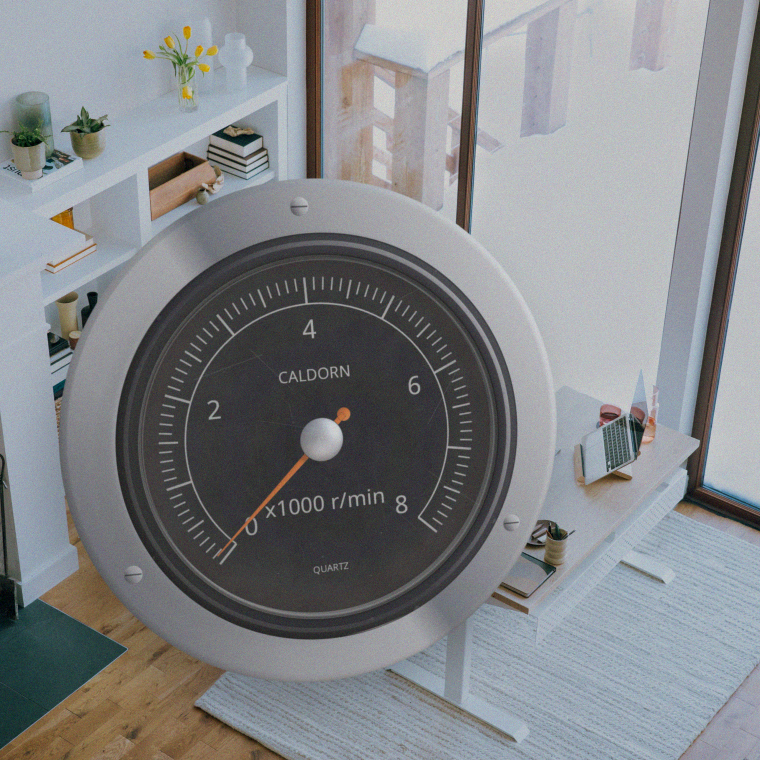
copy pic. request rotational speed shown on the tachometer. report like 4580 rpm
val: 100 rpm
